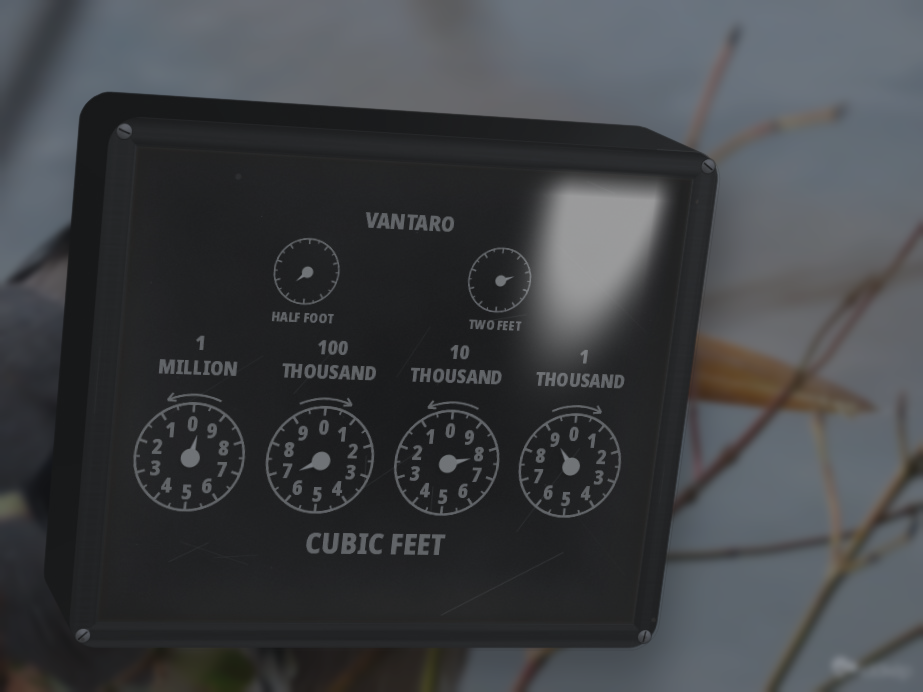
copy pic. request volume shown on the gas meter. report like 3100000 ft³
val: 967900 ft³
